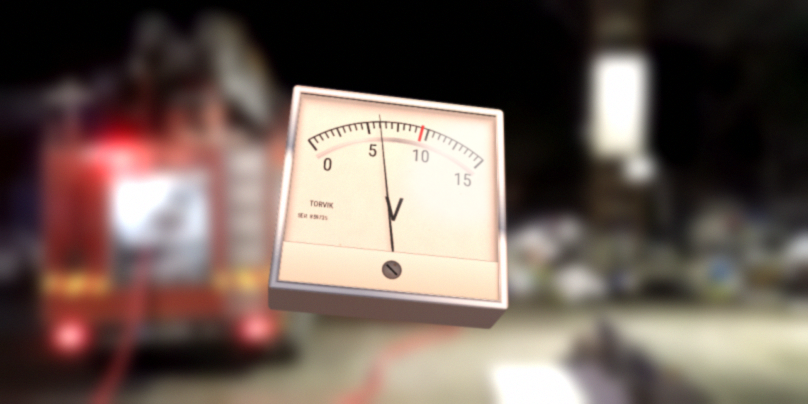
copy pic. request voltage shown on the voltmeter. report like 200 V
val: 6 V
